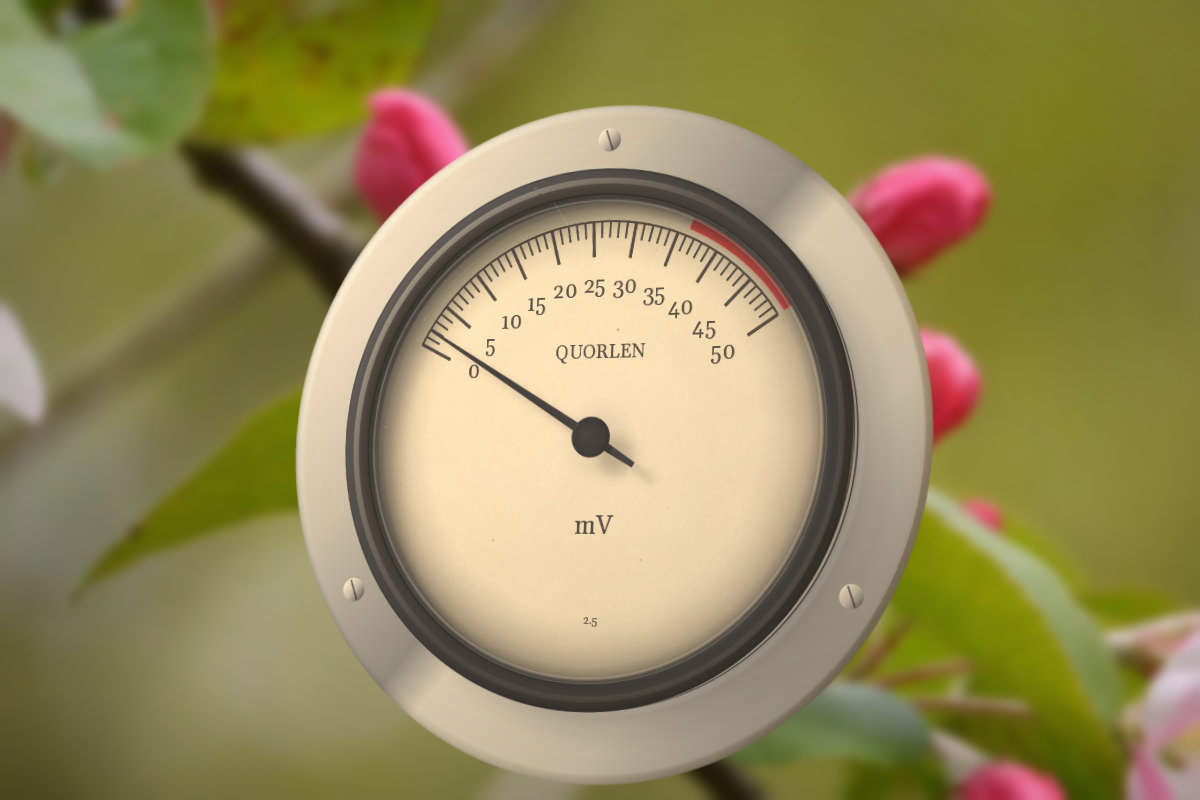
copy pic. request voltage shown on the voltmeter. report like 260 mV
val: 2 mV
